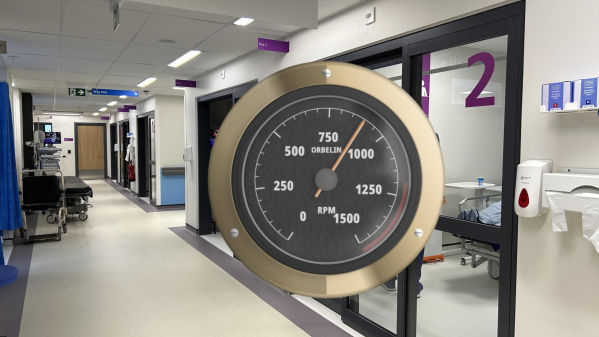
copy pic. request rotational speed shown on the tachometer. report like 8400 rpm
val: 900 rpm
